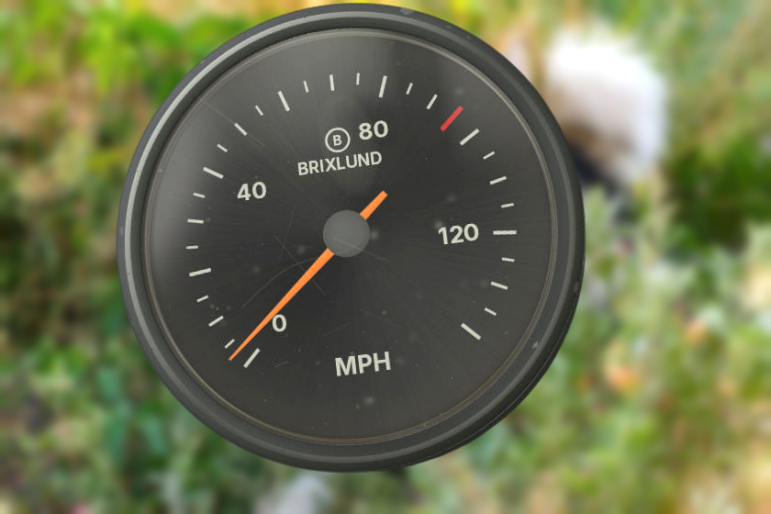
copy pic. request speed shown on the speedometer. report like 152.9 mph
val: 2.5 mph
